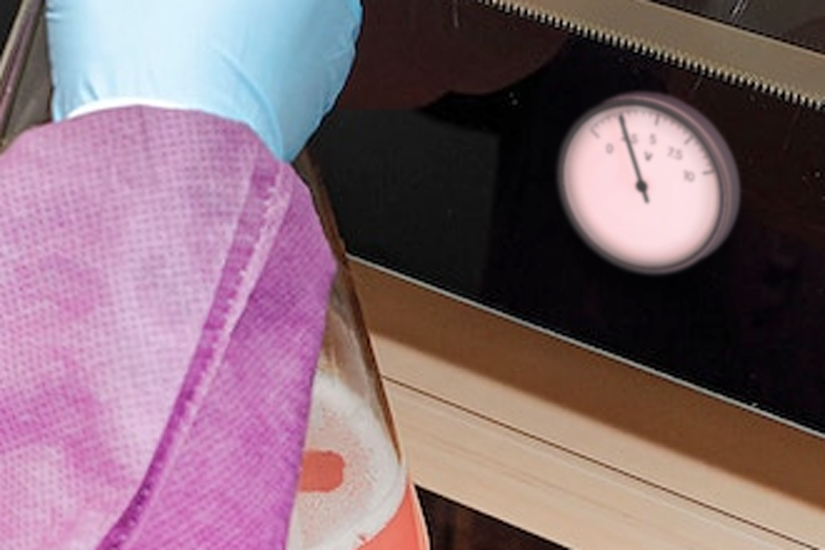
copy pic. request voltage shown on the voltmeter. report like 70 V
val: 2.5 V
